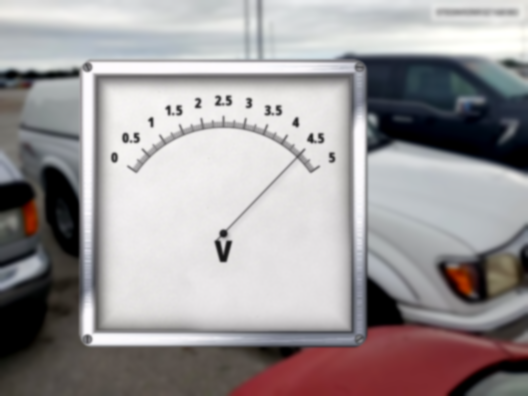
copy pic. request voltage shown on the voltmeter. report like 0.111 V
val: 4.5 V
